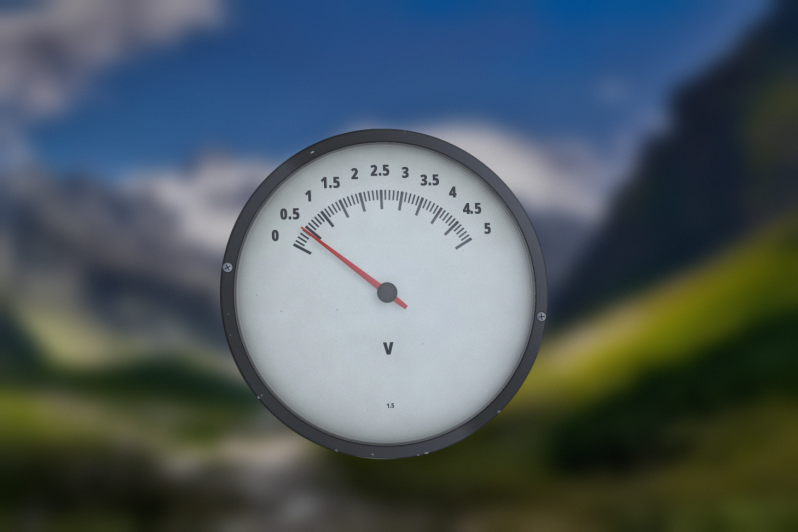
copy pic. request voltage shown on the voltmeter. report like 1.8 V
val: 0.4 V
